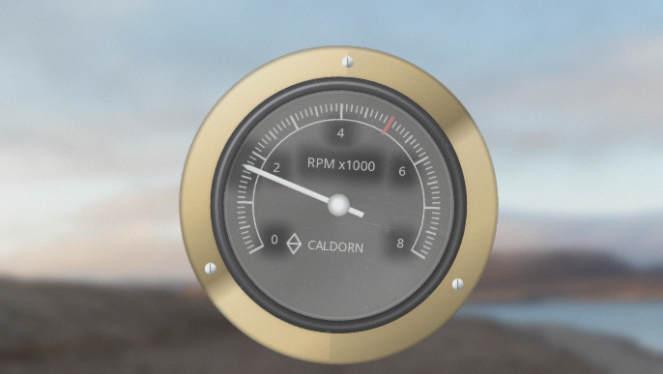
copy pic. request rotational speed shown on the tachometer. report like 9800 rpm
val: 1700 rpm
